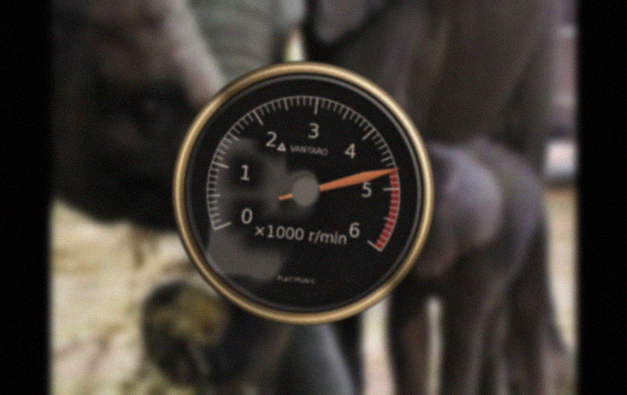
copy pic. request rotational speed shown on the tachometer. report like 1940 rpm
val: 4700 rpm
